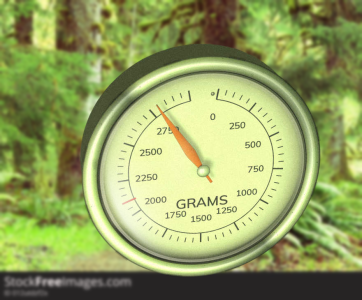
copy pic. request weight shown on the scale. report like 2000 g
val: 2800 g
